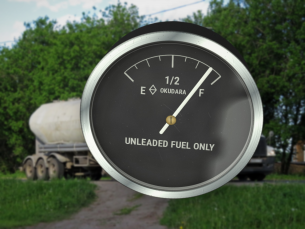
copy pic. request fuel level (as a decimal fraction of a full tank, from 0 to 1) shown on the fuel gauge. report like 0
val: 0.875
